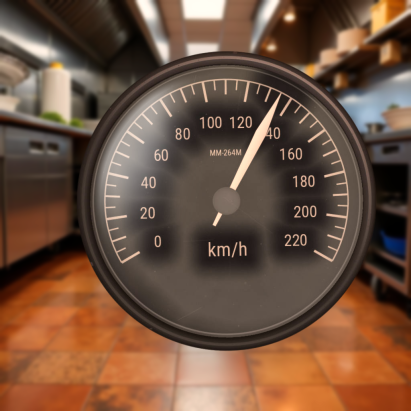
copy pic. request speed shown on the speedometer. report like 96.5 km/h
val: 135 km/h
